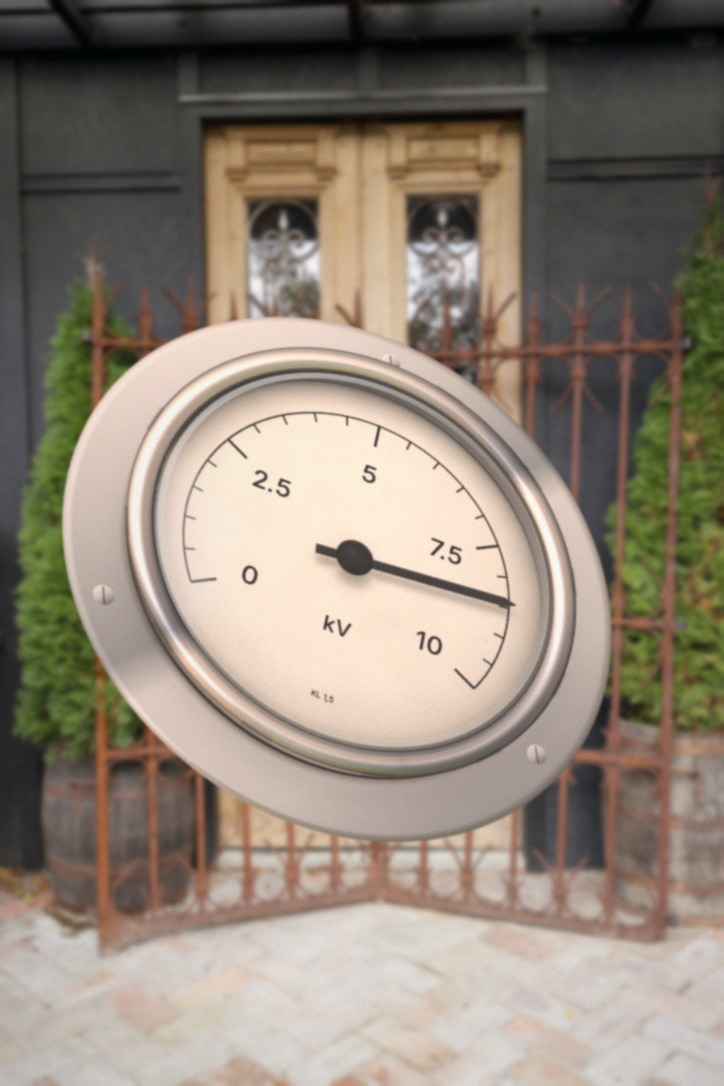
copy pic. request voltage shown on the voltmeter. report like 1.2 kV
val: 8.5 kV
